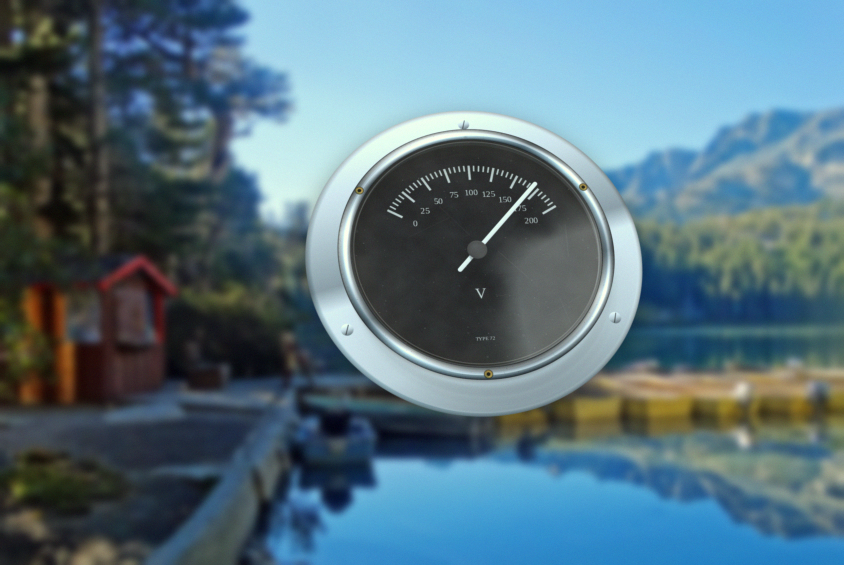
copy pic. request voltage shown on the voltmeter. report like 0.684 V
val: 170 V
